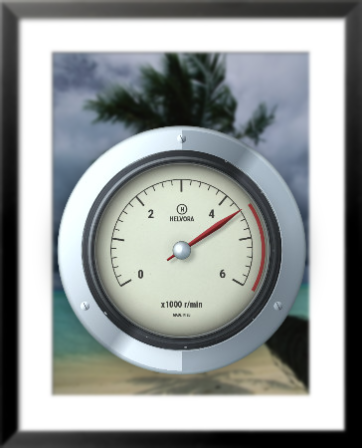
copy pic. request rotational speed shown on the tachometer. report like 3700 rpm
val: 4400 rpm
